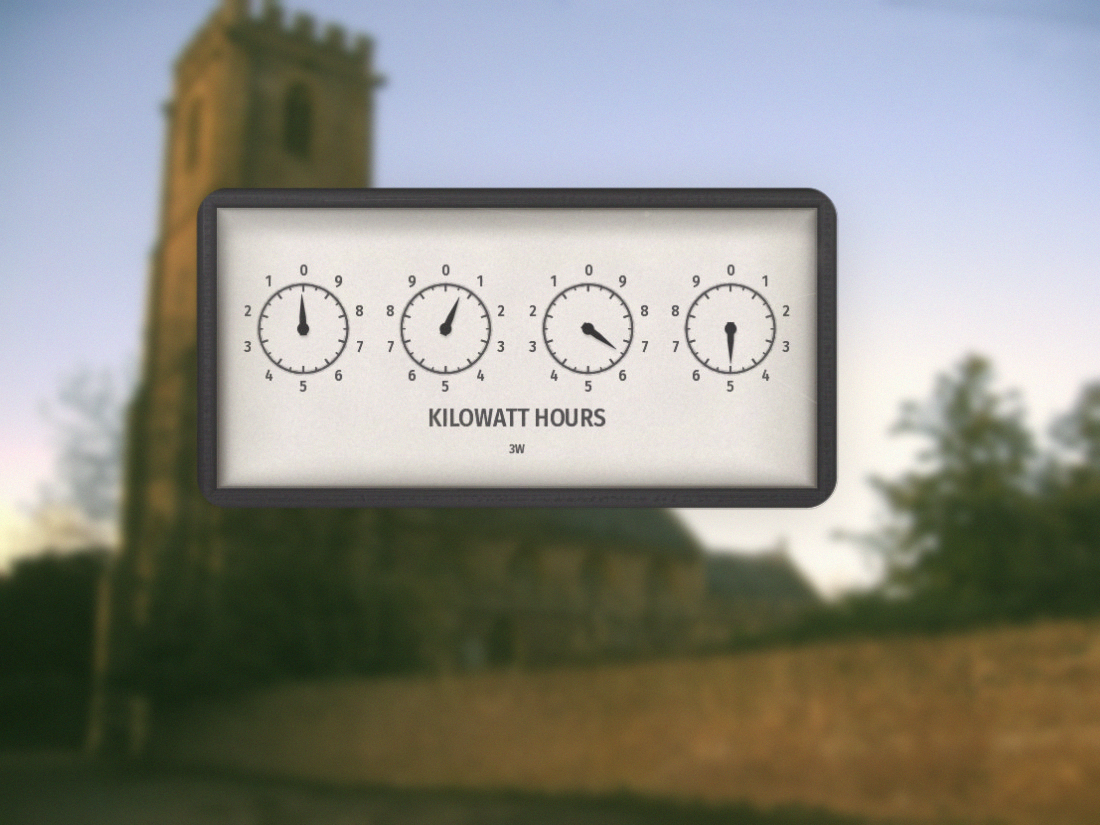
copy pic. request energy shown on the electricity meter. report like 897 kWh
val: 65 kWh
